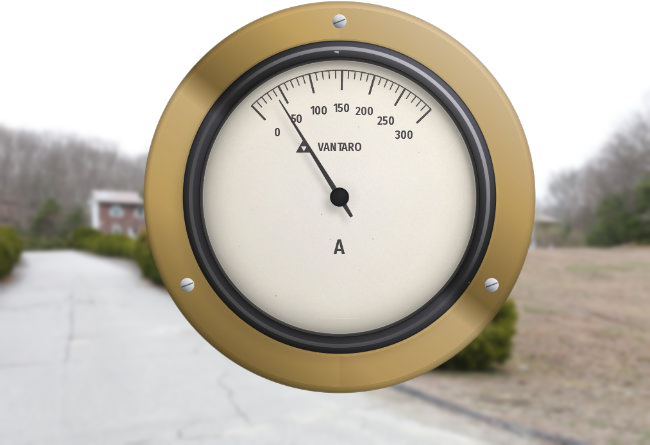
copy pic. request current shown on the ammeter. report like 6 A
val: 40 A
